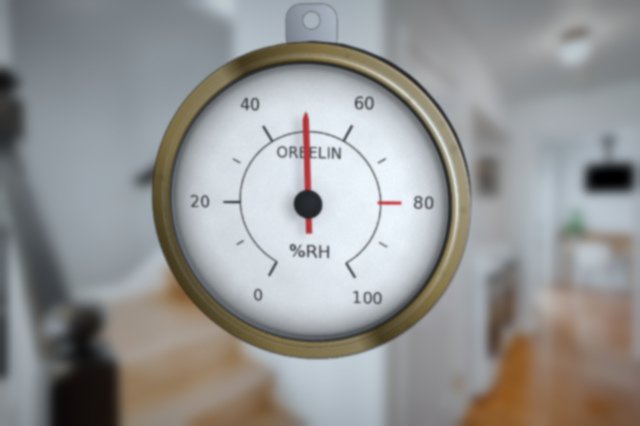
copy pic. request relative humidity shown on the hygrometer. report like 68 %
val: 50 %
